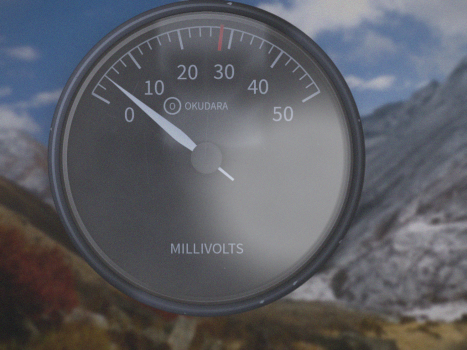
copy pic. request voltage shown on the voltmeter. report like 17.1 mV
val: 4 mV
